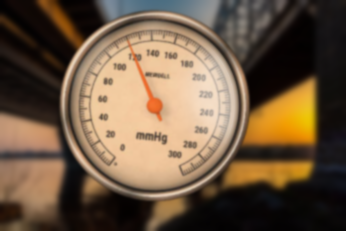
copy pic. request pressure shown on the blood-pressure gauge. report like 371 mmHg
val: 120 mmHg
